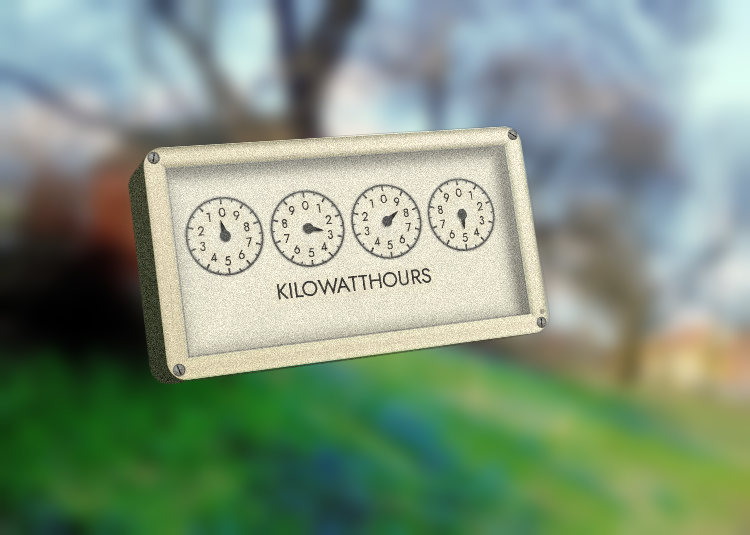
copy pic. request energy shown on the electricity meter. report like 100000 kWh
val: 285 kWh
